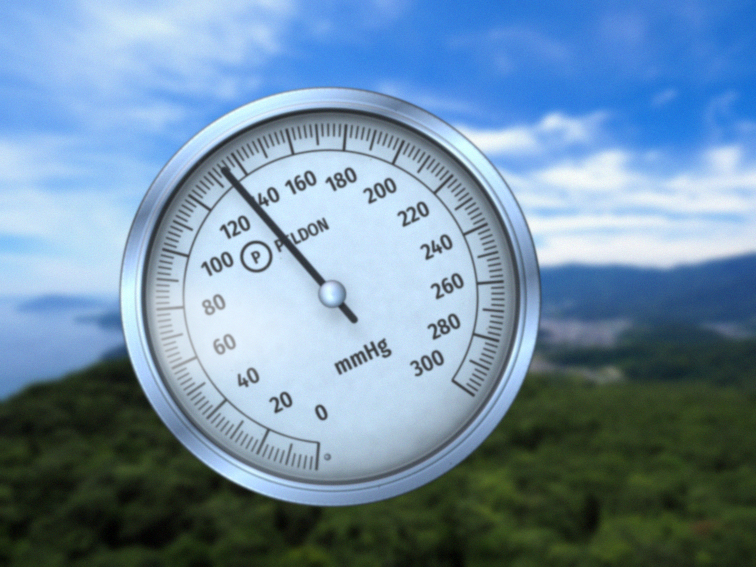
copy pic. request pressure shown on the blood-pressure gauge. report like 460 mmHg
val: 134 mmHg
